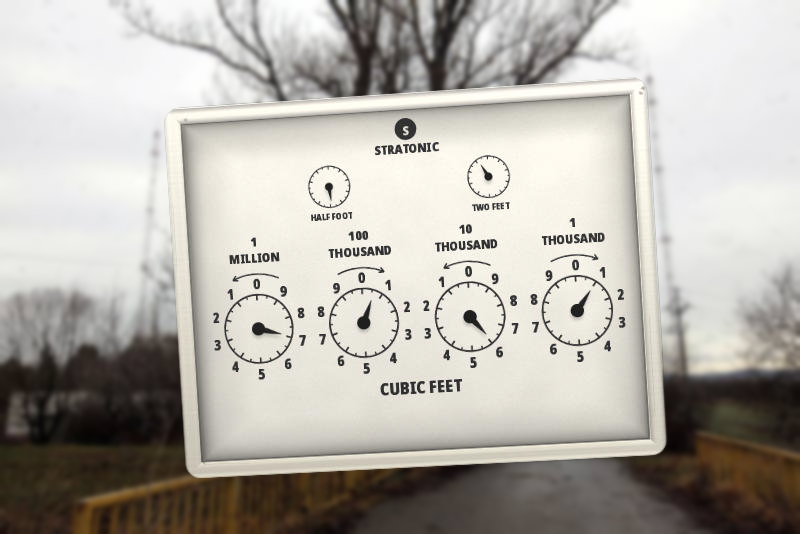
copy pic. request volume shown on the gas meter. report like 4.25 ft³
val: 706100 ft³
